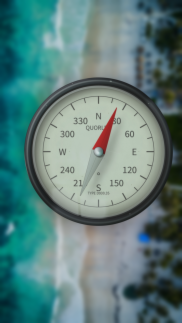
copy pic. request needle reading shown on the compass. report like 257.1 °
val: 22.5 °
